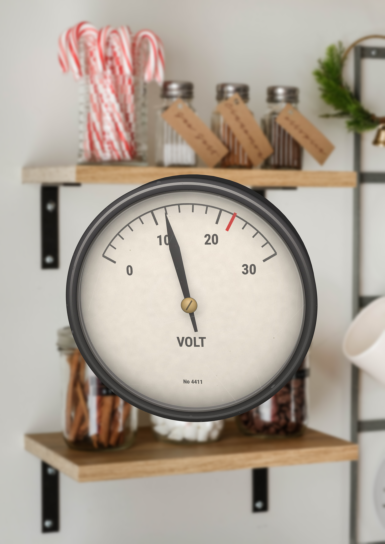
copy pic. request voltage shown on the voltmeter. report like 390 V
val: 12 V
